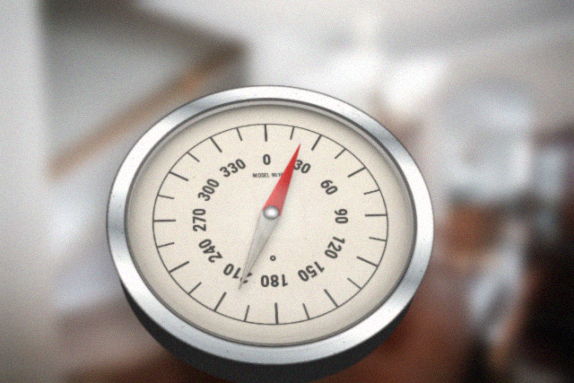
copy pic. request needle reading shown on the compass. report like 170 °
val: 22.5 °
